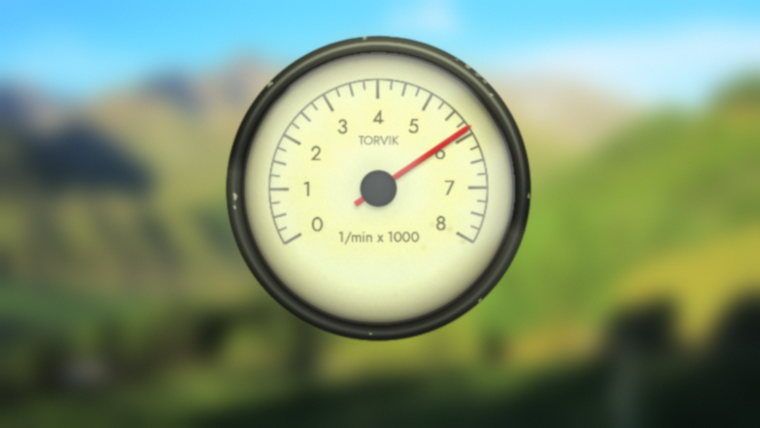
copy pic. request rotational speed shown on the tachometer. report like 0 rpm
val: 5875 rpm
